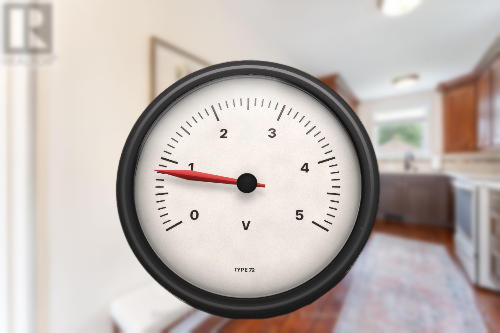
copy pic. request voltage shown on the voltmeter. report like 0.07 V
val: 0.8 V
